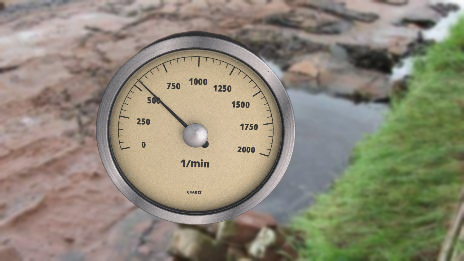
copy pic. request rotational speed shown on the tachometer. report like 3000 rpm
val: 550 rpm
